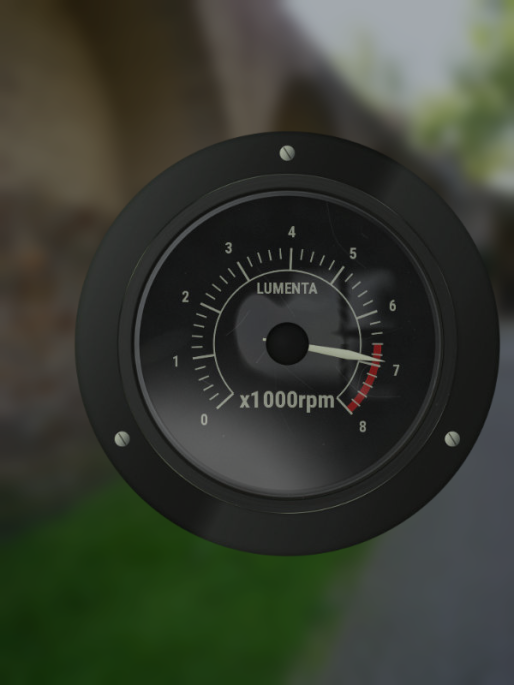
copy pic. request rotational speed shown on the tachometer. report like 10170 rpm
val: 6900 rpm
